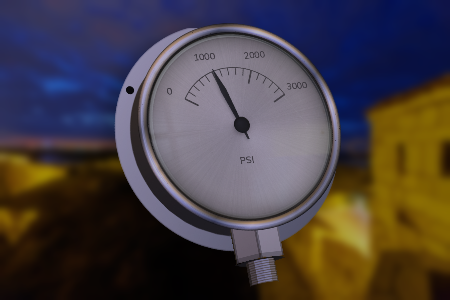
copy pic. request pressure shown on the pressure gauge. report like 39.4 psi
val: 1000 psi
